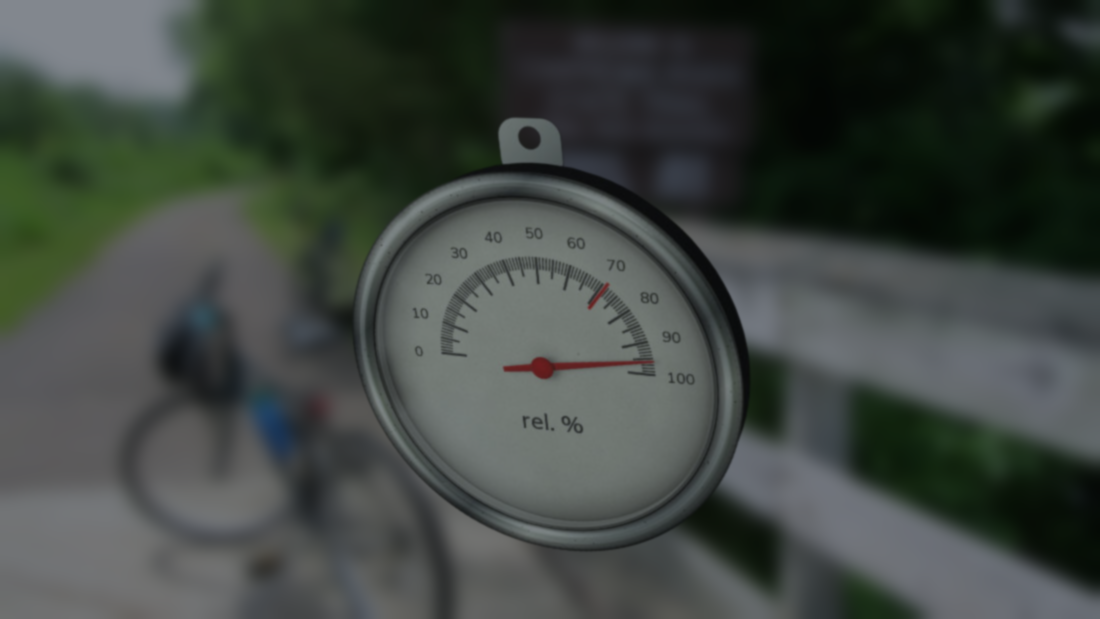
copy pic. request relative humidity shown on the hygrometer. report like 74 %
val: 95 %
